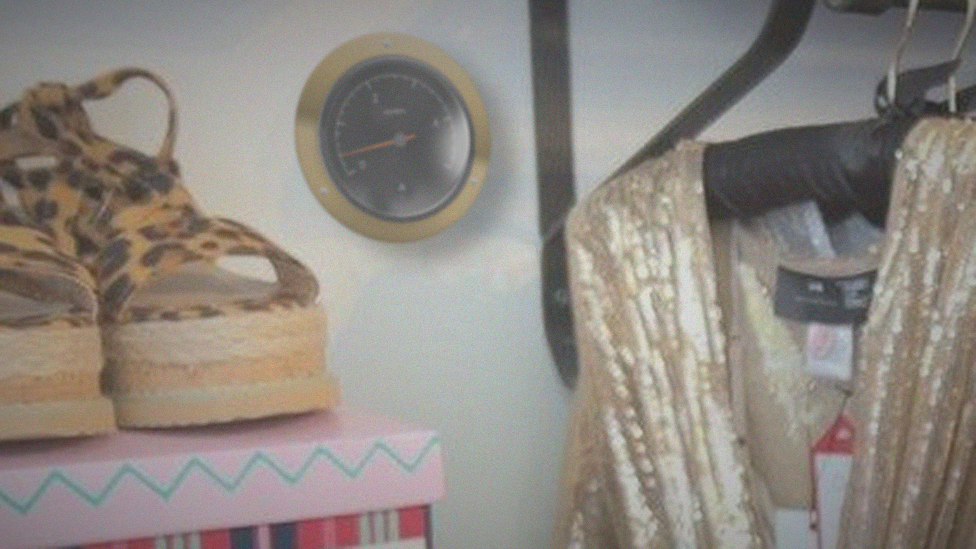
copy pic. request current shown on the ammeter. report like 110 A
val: 0.4 A
